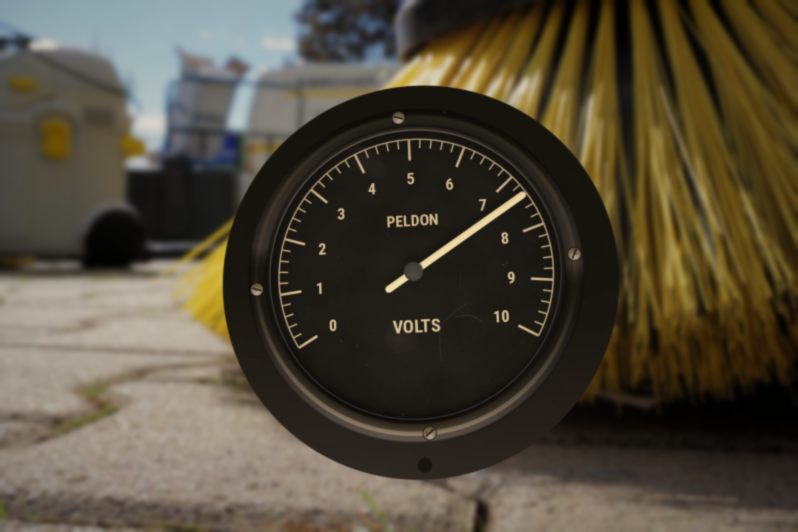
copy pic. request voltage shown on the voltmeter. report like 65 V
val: 7.4 V
